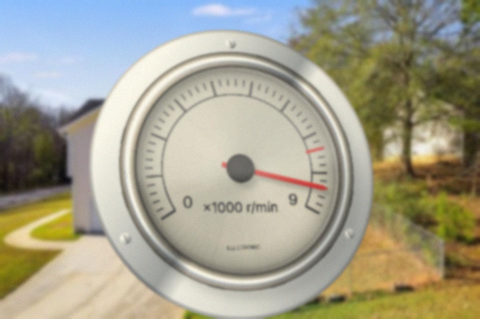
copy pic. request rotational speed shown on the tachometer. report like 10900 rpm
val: 8400 rpm
